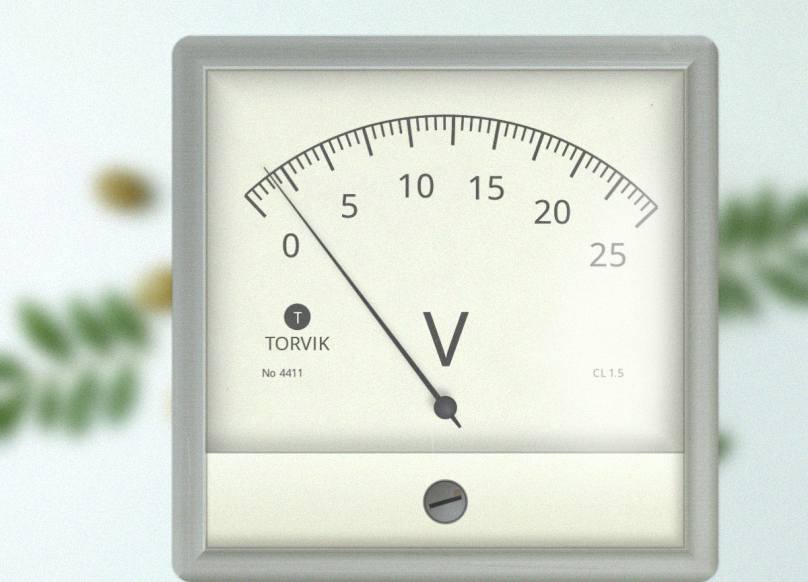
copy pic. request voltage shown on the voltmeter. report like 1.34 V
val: 1.75 V
